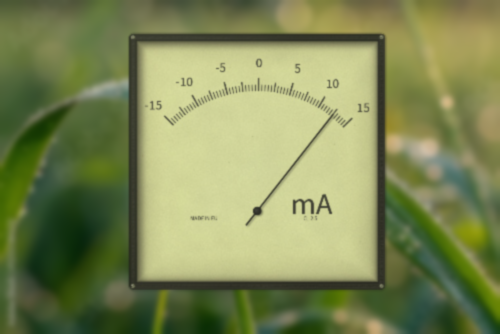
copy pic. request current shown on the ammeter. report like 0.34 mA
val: 12.5 mA
